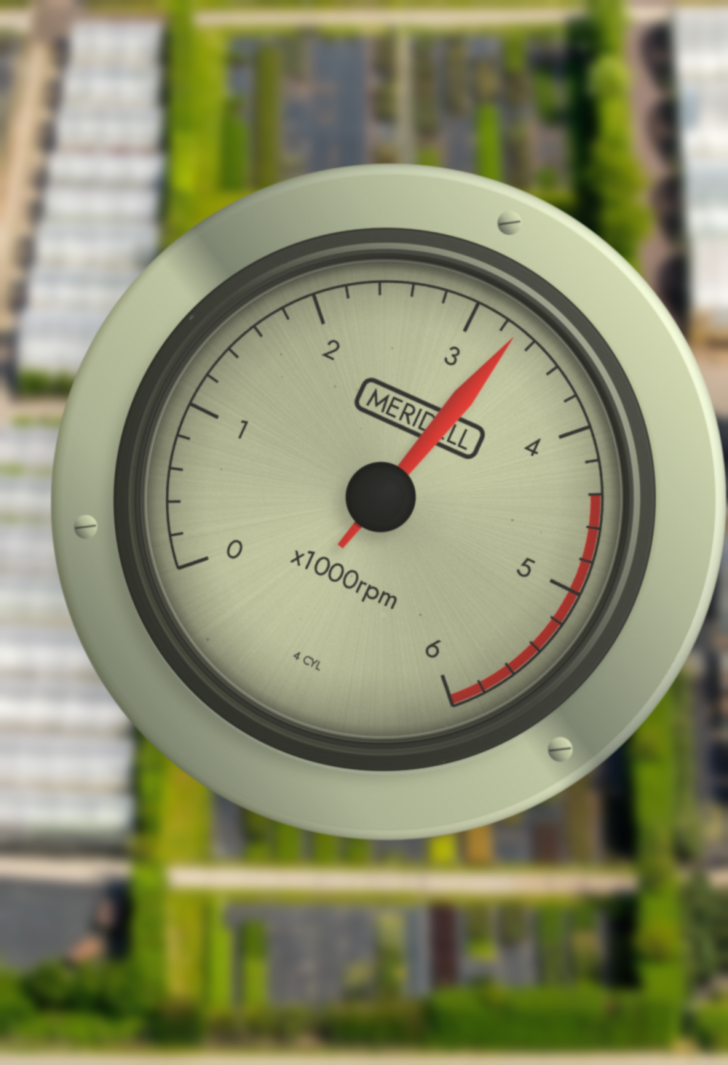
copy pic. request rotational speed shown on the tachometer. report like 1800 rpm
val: 3300 rpm
